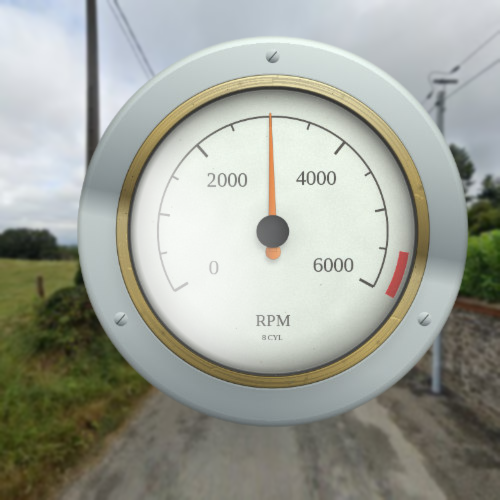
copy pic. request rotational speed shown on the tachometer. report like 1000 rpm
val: 3000 rpm
